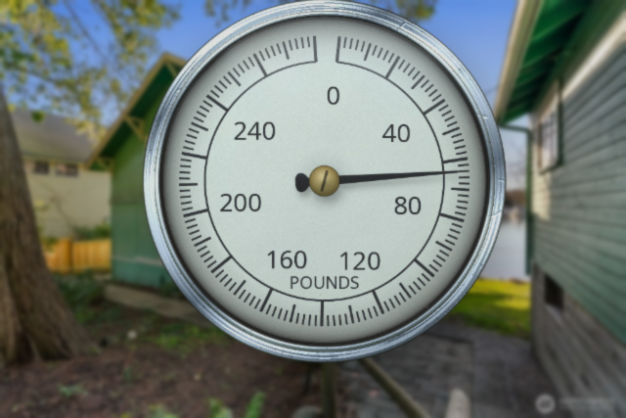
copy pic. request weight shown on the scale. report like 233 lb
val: 64 lb
